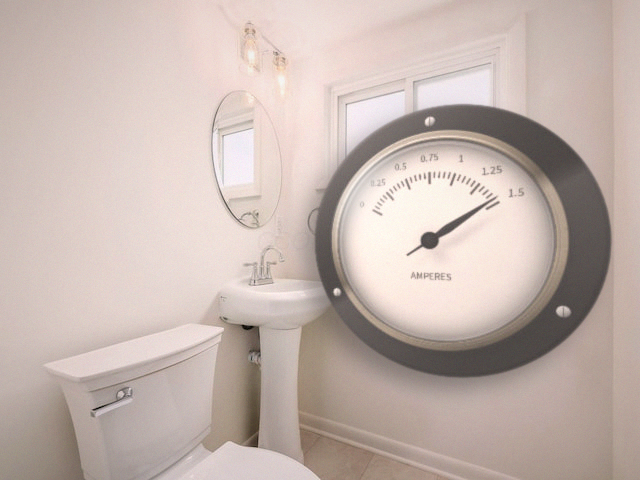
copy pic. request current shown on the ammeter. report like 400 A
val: 1.45 A
